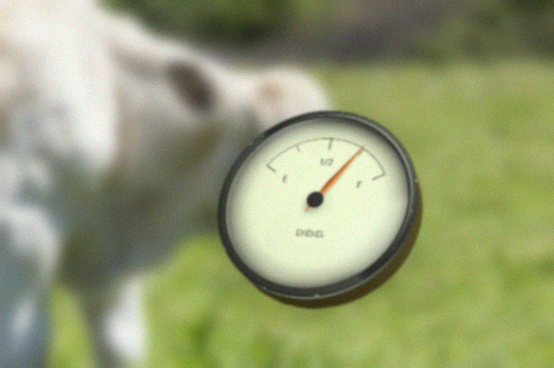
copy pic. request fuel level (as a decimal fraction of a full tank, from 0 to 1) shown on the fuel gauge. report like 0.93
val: 0.75
